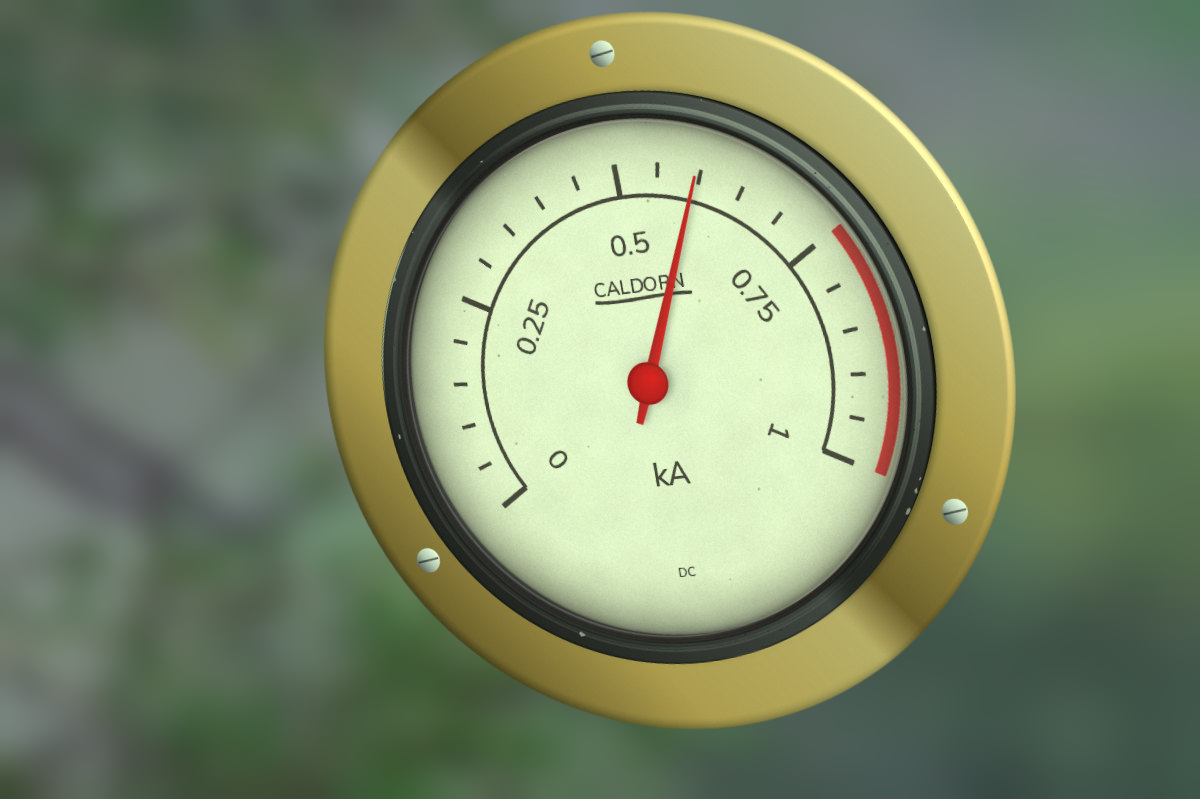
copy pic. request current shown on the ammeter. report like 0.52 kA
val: 0.6 kA
